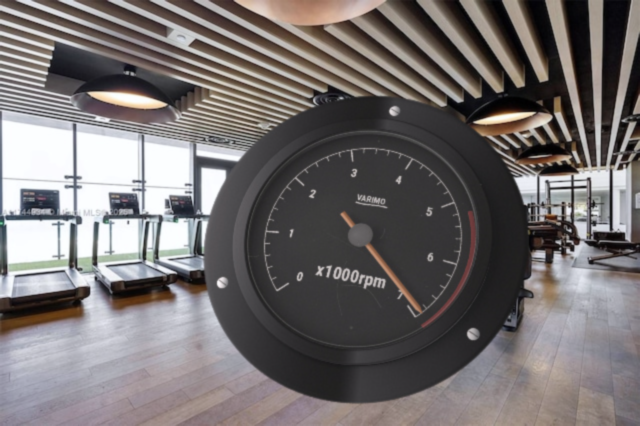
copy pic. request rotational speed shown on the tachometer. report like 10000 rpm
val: 6900 rpm
